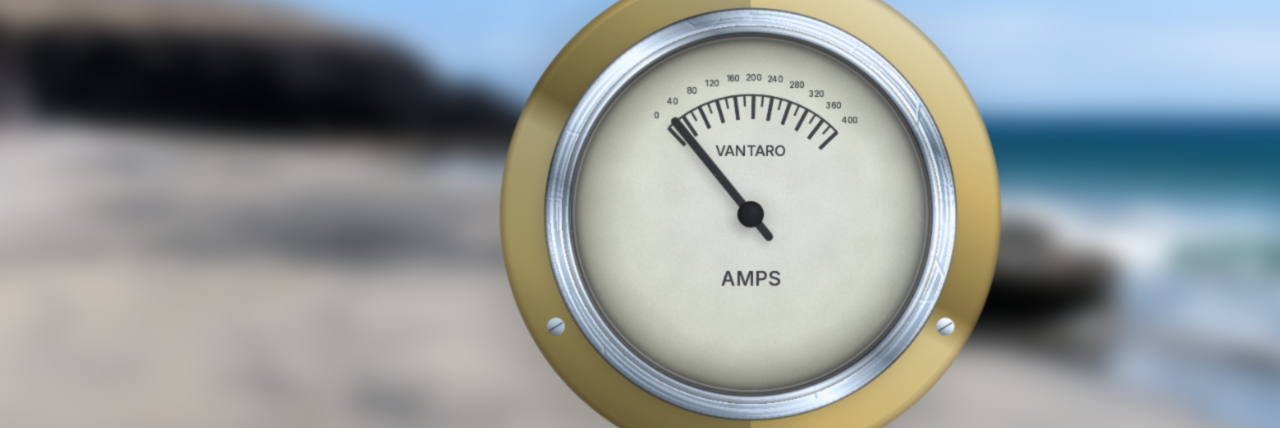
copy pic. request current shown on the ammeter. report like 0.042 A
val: 20 A
